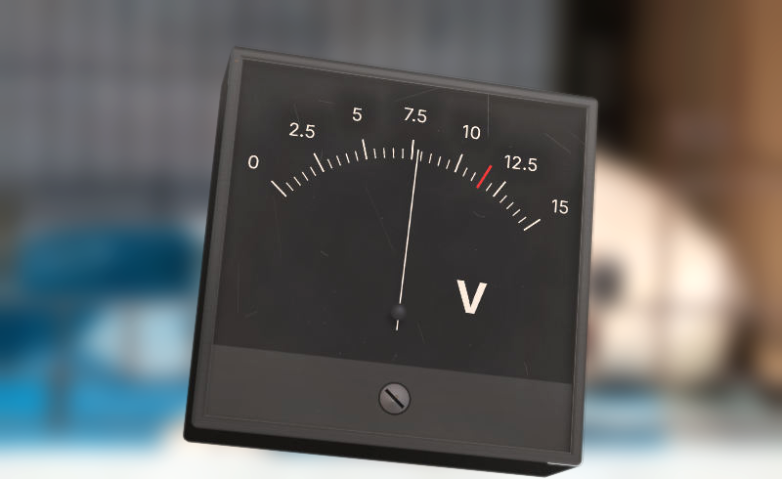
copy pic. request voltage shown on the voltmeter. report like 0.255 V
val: 7.75 V
